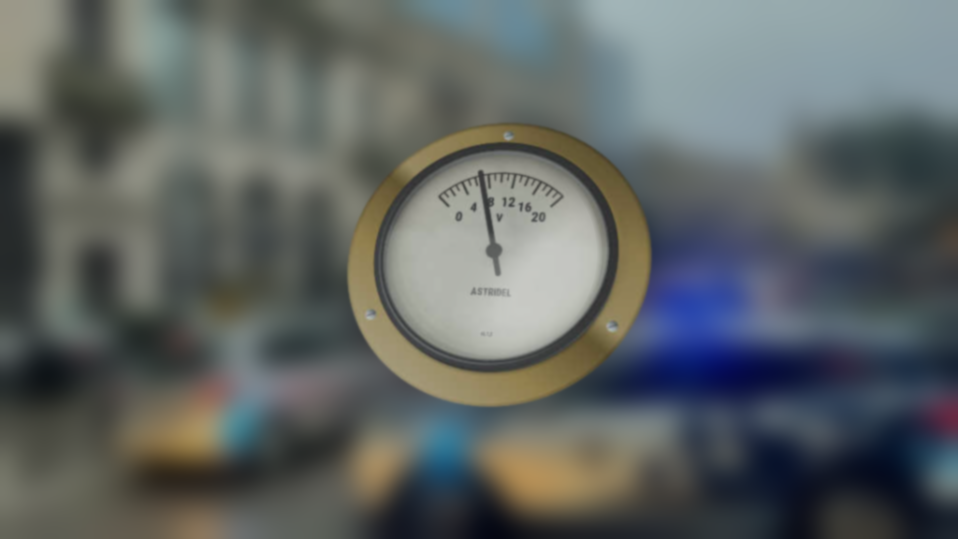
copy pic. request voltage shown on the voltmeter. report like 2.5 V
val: 7 V
